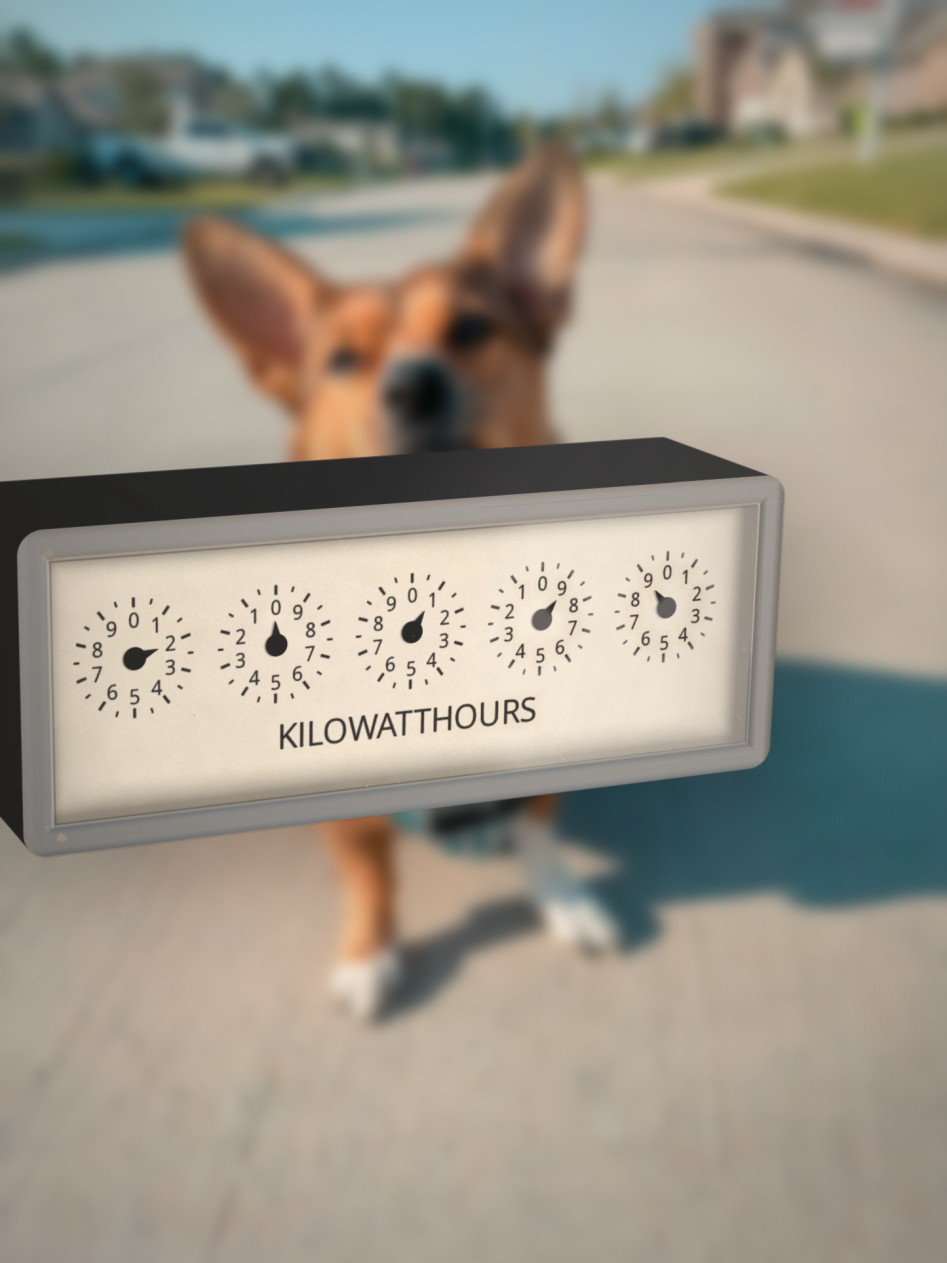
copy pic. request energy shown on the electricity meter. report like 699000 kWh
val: 20089 kWh
